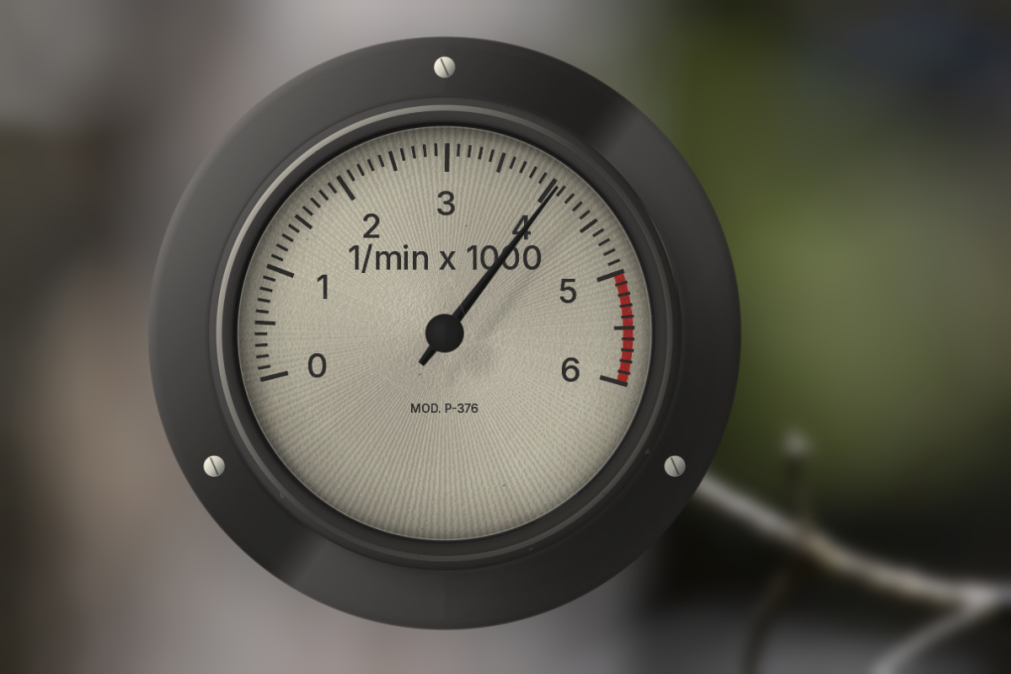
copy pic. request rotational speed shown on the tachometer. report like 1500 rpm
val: 4050 rpm
